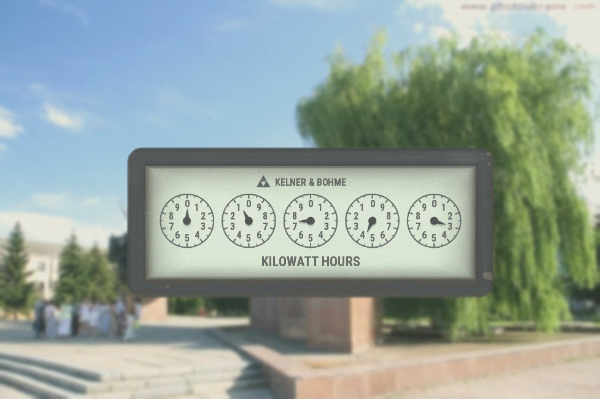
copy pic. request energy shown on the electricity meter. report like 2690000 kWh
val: 743 kWh
